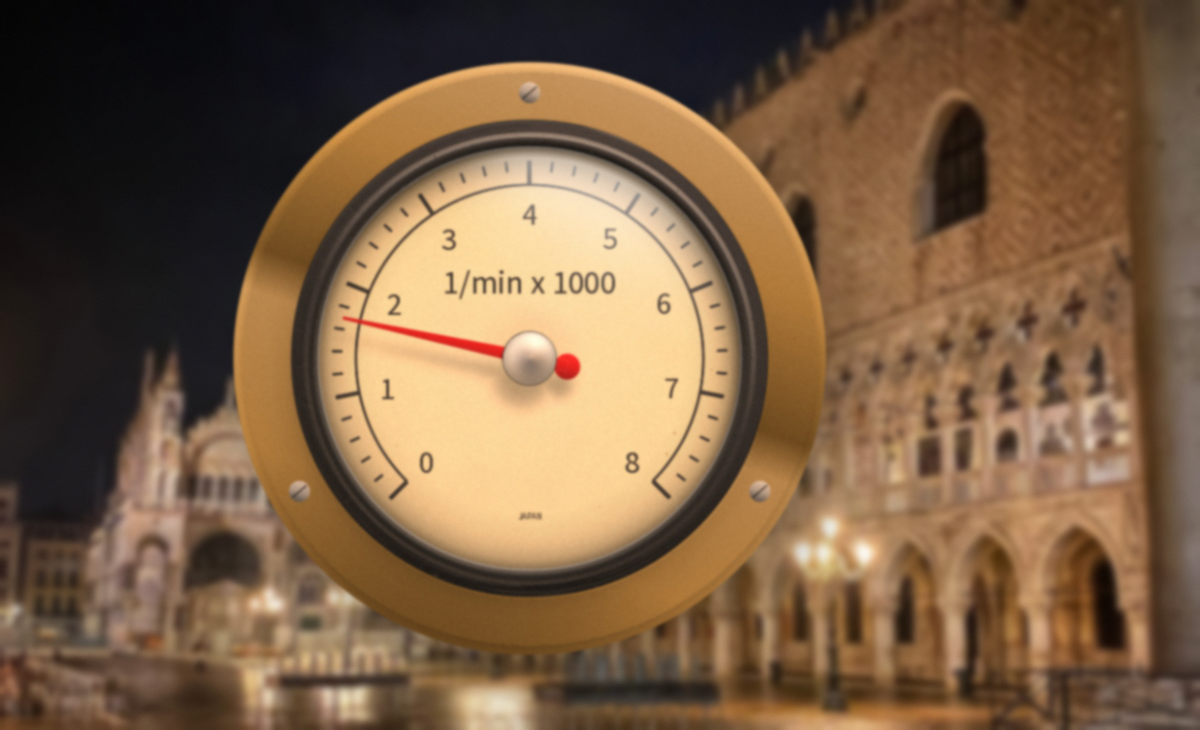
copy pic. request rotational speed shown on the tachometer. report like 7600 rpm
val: 1700 rpm
